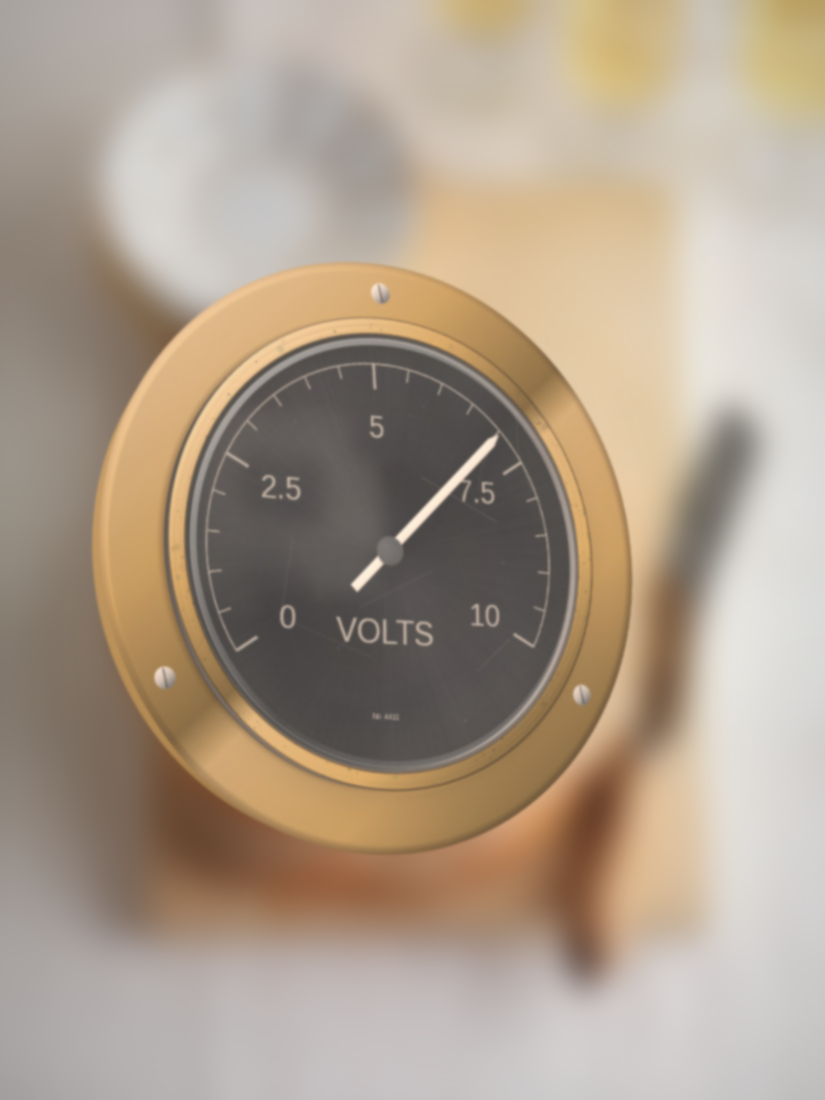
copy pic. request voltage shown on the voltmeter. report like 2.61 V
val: 7 V
